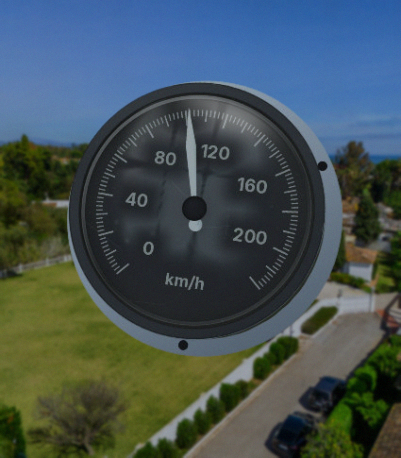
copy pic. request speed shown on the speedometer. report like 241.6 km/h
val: 102 km/h
